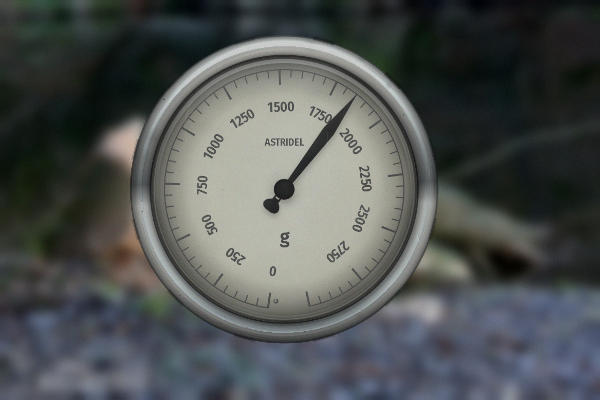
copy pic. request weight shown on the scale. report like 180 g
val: 1850 g
